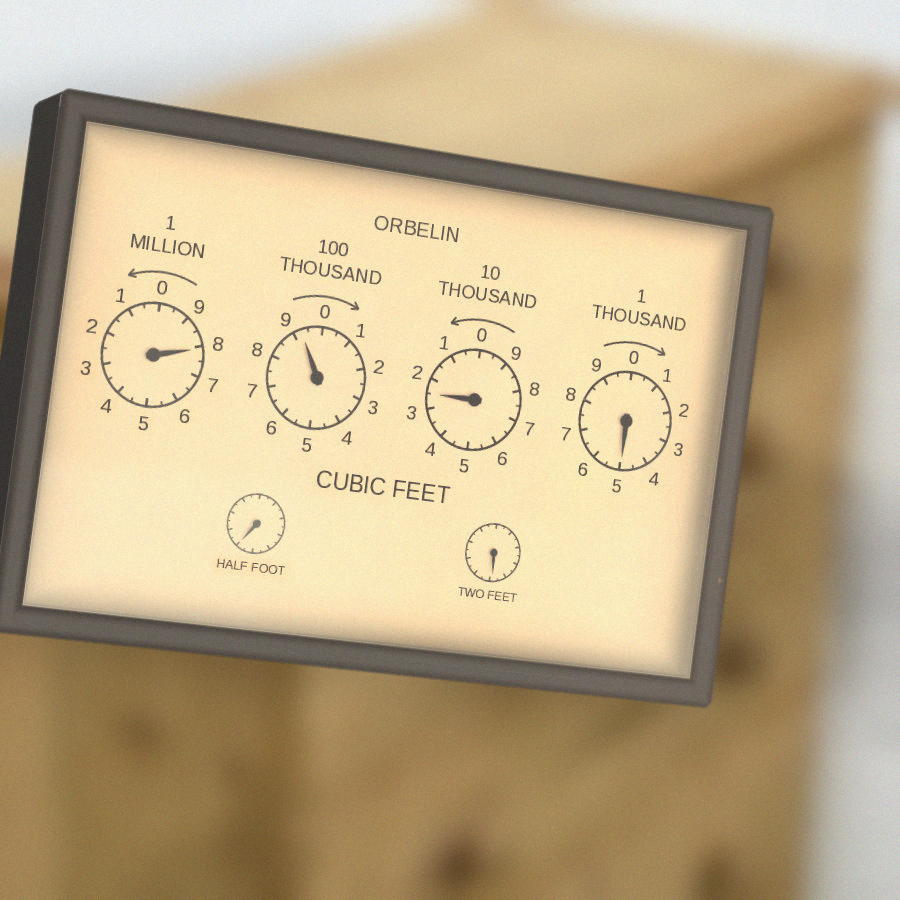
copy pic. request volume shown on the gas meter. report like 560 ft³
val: 792500 ft³
